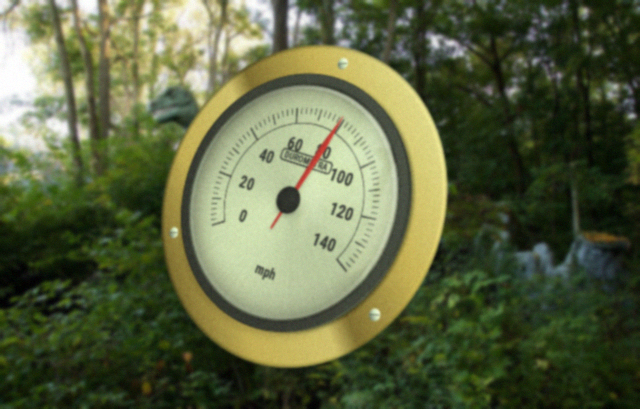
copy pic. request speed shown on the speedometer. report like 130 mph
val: 80 mph
